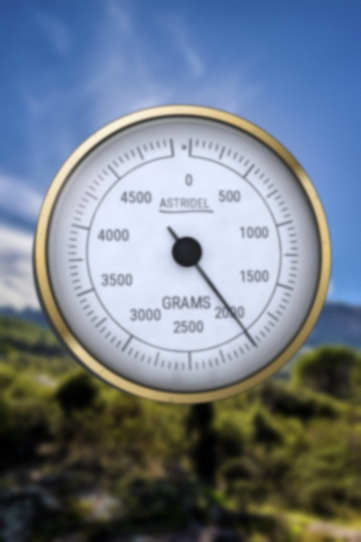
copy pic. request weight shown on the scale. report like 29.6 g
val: 2000 g
